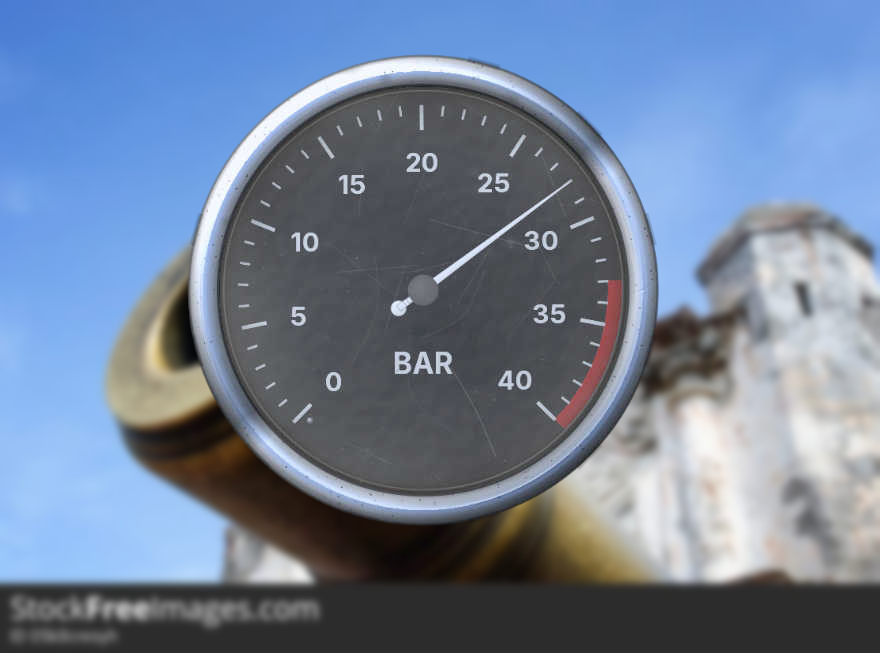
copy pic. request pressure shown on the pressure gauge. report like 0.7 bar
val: 28 bar
